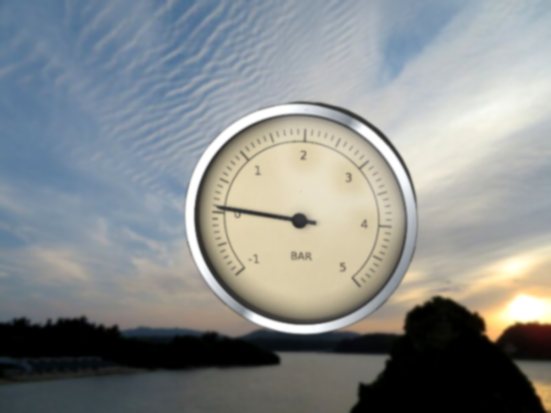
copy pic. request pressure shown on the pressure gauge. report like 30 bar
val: 0.1 bar
